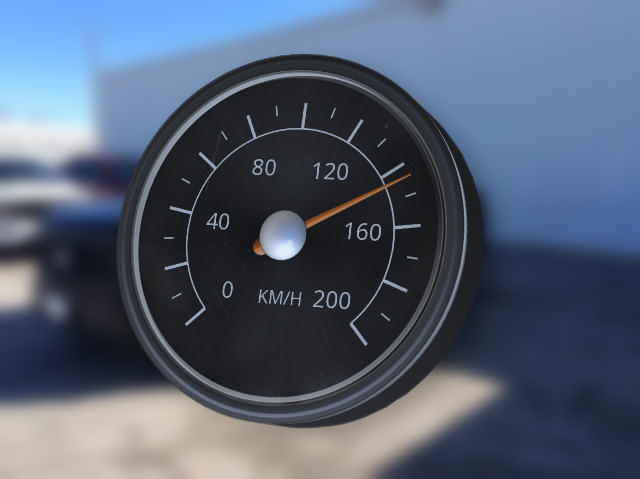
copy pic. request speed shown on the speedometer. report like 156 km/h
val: 145 km/h
